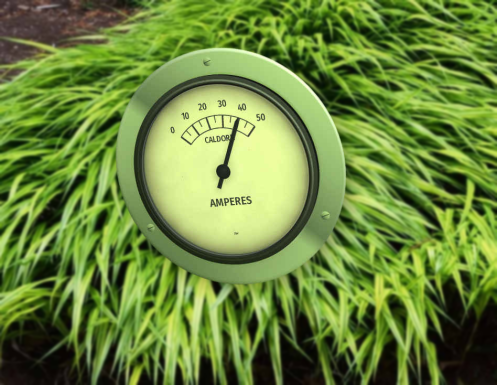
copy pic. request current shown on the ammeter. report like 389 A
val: 40 A
